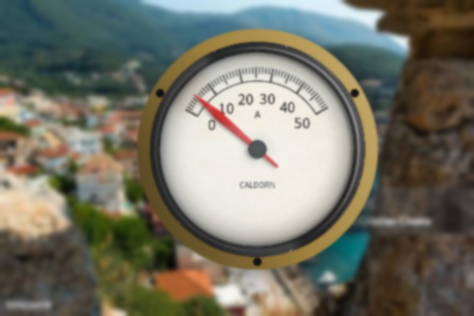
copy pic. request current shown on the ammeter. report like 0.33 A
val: 5 A
